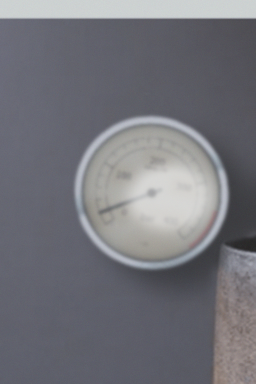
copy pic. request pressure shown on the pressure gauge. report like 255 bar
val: 20 bar
